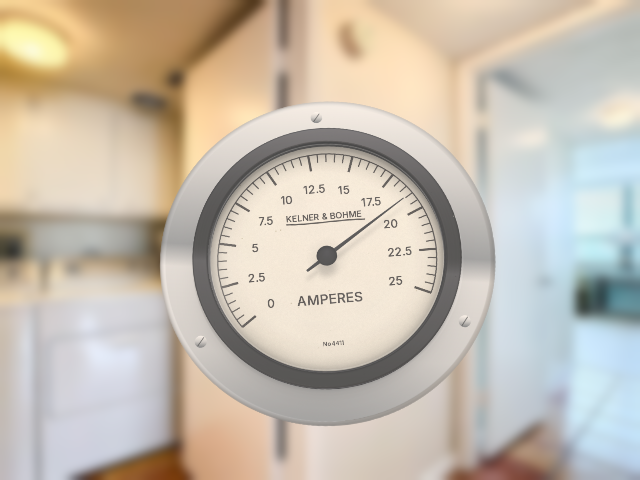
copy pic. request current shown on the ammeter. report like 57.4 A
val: 19 A
